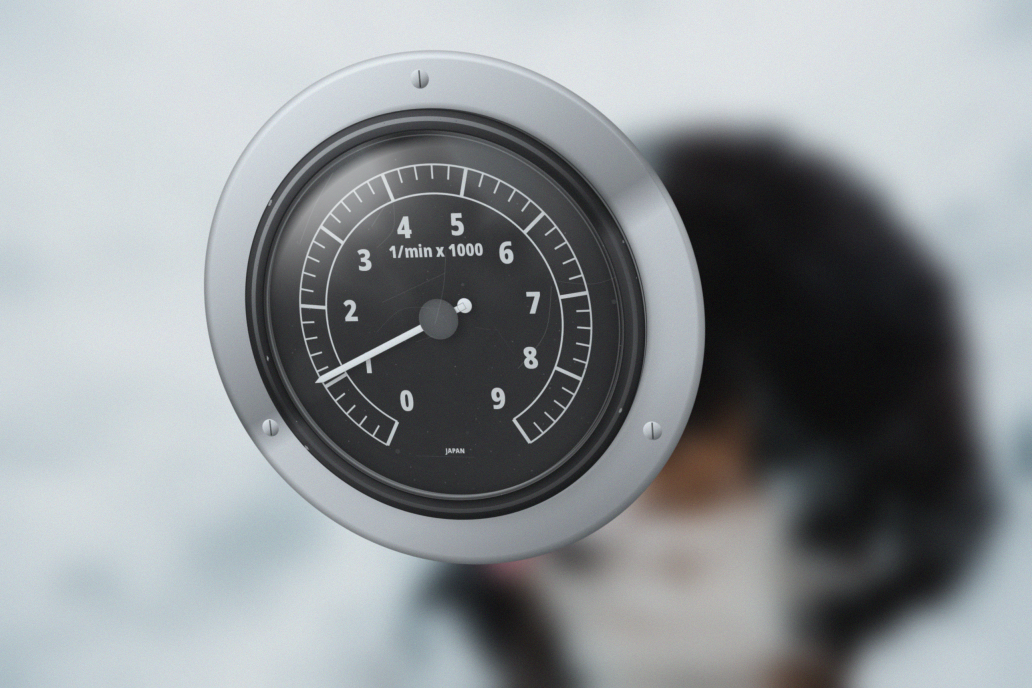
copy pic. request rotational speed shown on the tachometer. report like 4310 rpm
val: 1100 rpm
